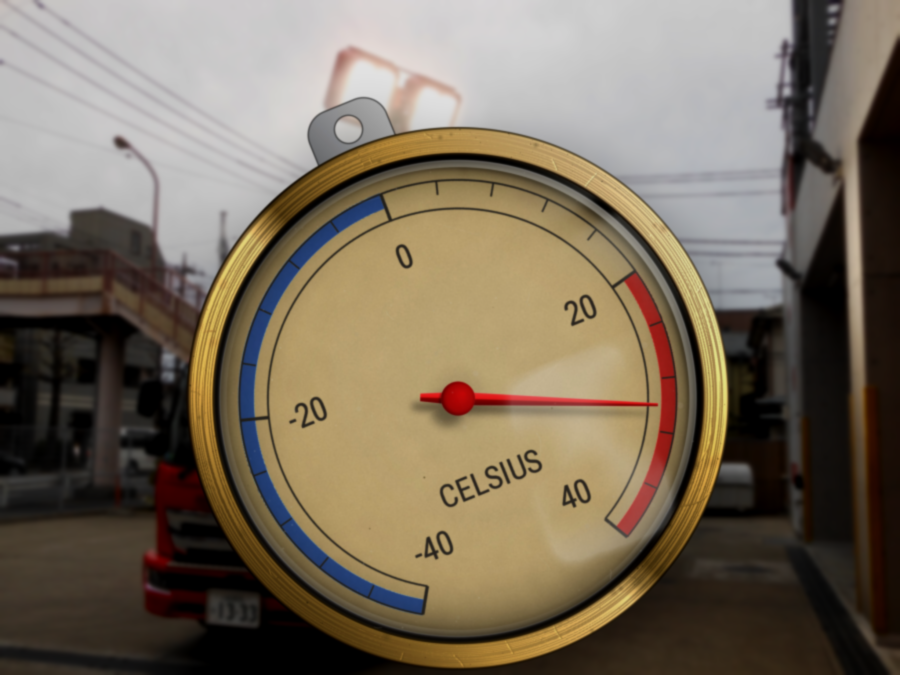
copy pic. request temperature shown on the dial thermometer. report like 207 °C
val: 30 °C
